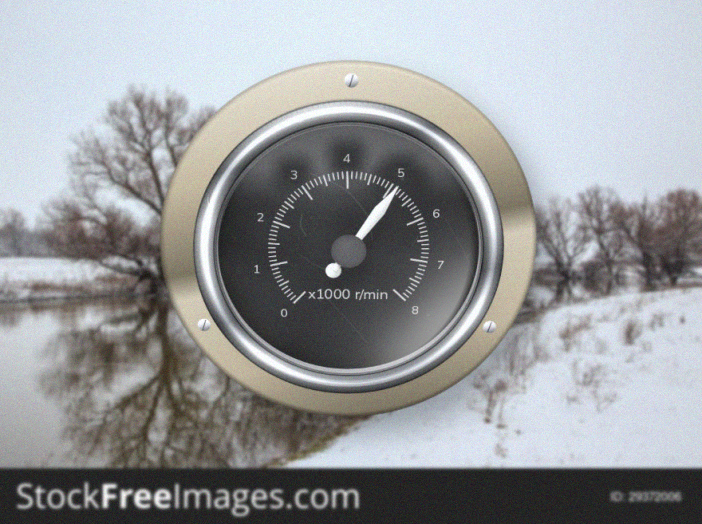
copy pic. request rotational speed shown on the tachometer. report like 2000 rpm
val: 5100 rpm
